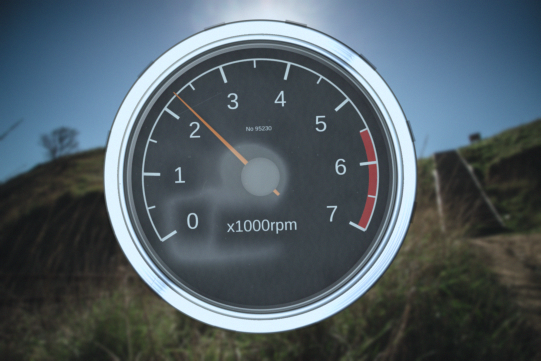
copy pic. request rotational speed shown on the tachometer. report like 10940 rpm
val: 2250 rpm
